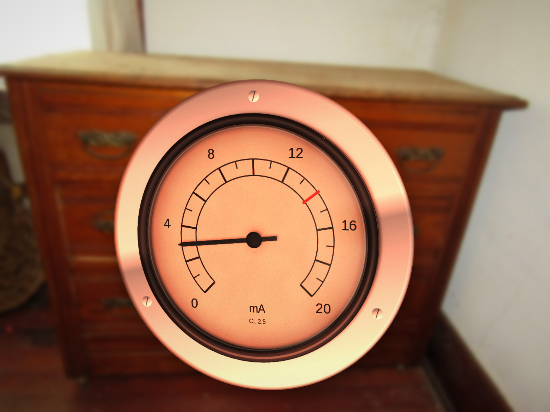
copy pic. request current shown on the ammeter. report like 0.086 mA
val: 3 mA
